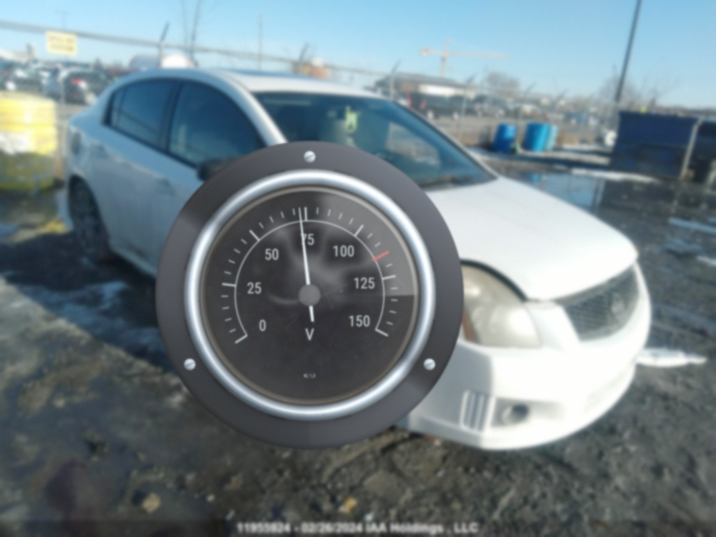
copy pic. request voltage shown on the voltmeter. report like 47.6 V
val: 72.5 V
